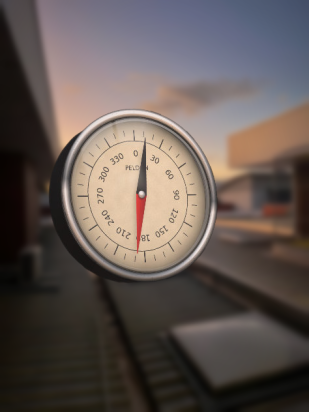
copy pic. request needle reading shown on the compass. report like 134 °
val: 190 °
